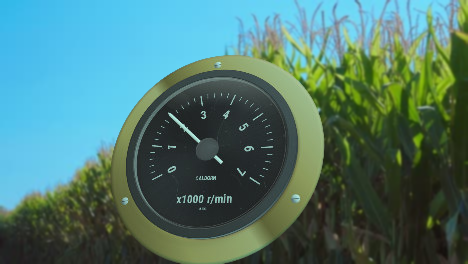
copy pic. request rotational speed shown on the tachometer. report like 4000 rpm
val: 2000 rpm
